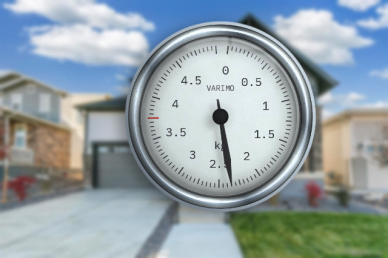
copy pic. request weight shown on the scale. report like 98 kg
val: 2.35 kg
